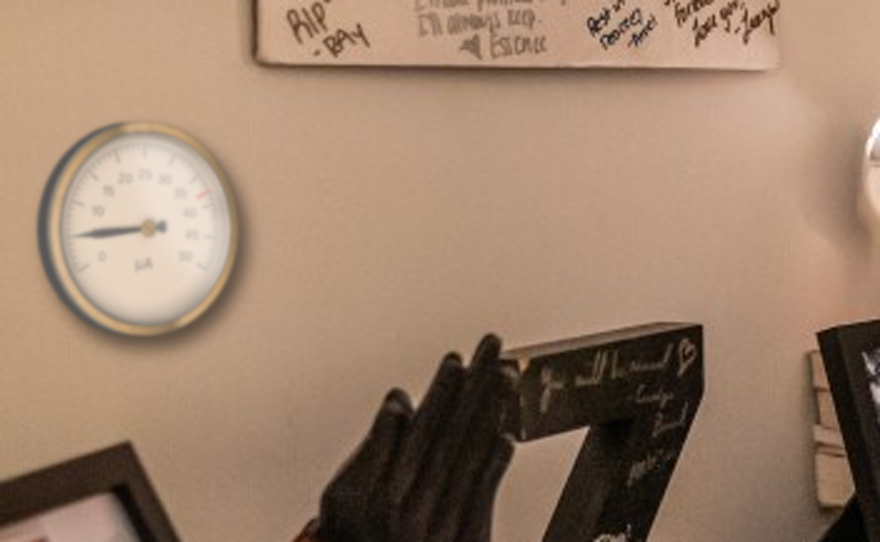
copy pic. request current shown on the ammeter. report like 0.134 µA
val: 5 µA
